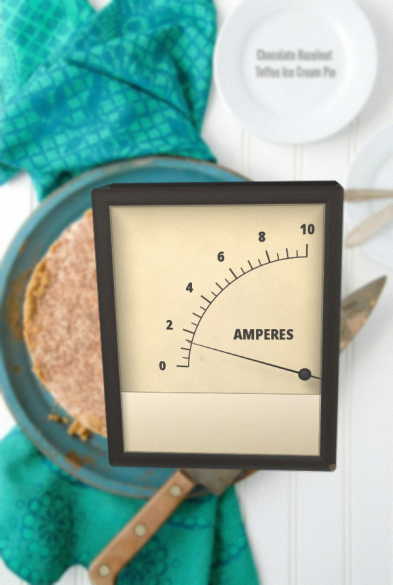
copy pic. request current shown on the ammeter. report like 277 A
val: 1.5 A
